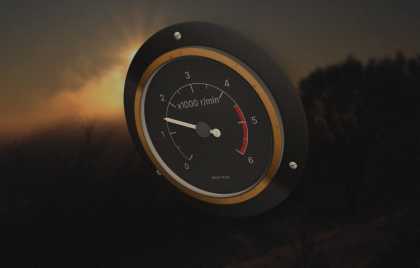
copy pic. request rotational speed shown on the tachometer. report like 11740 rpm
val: 1500 rpm
